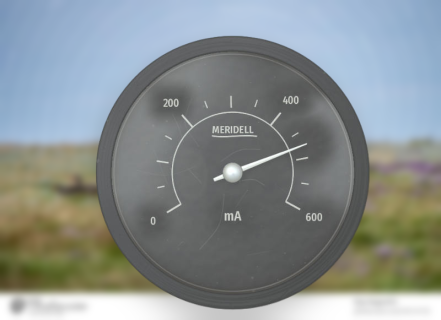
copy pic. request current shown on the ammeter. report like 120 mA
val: 475 mA
